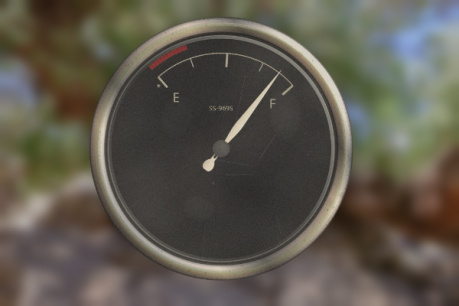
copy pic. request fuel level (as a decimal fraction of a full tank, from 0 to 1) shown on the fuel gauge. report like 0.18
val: 0.875
